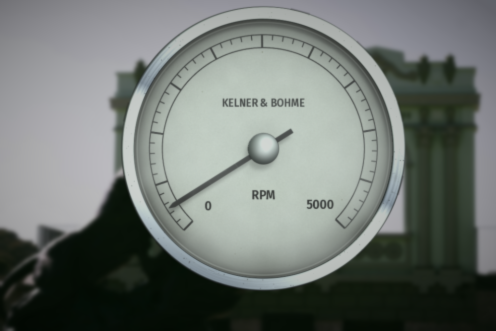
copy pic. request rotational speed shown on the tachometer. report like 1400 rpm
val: 250 rpm
